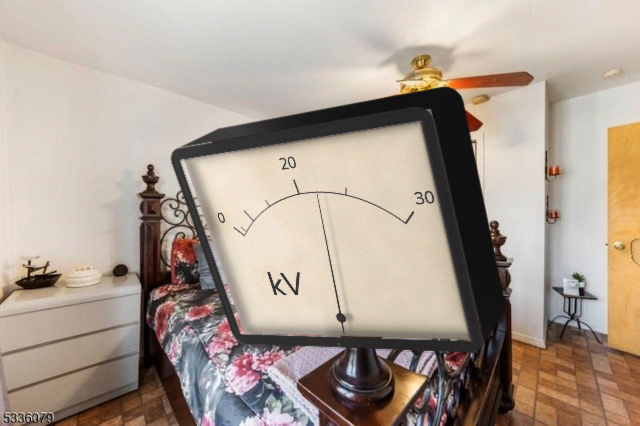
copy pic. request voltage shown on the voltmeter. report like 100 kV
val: 22.5 kV
